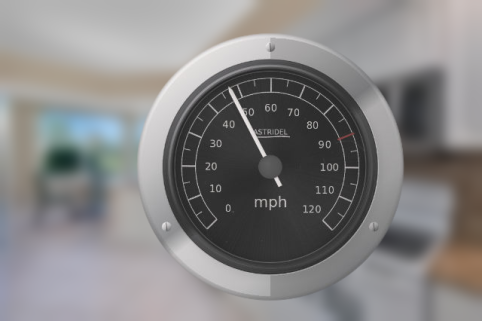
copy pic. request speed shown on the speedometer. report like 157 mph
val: 47.5 mph
